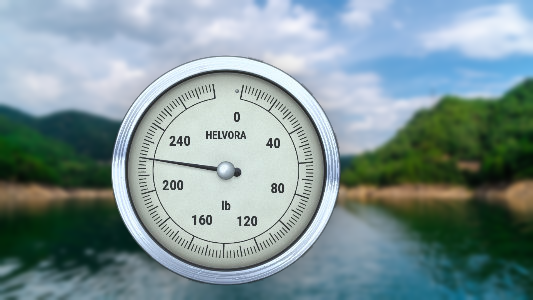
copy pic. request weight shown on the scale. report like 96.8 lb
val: 220 lb
